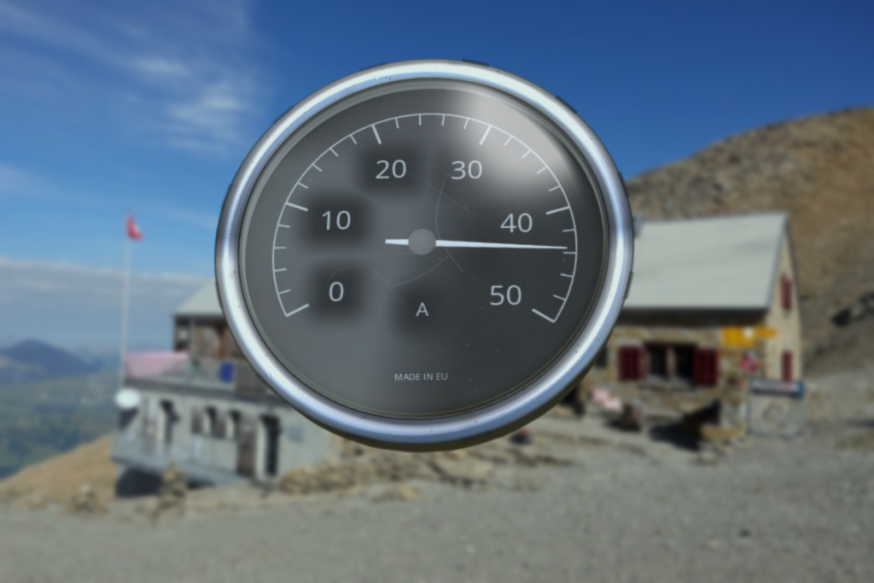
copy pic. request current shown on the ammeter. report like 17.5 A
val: 44 A
